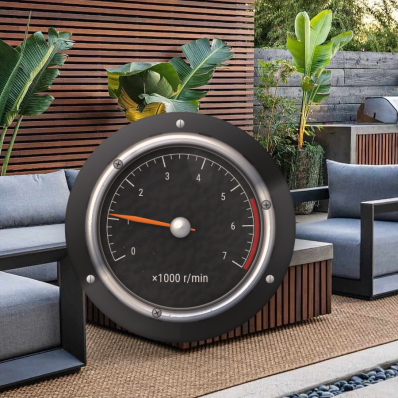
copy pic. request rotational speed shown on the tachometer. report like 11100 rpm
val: 1100 rpm
